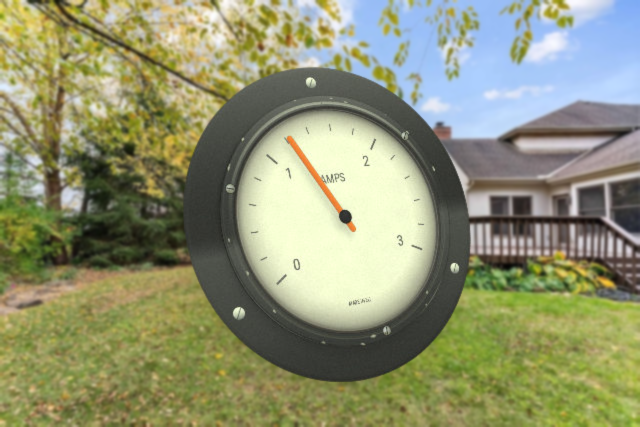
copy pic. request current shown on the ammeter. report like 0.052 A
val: 1.2 A
